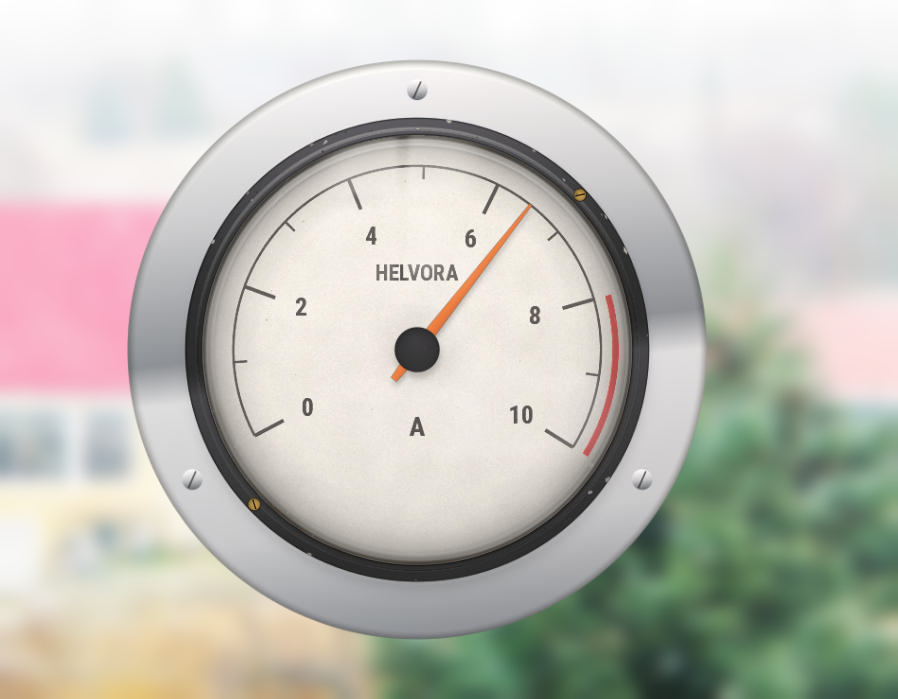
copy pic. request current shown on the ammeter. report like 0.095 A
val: 6.5 A
